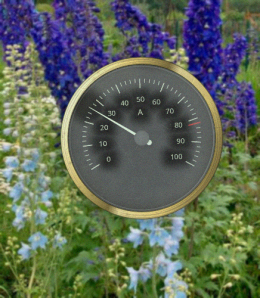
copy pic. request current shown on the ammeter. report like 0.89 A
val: 26 A
